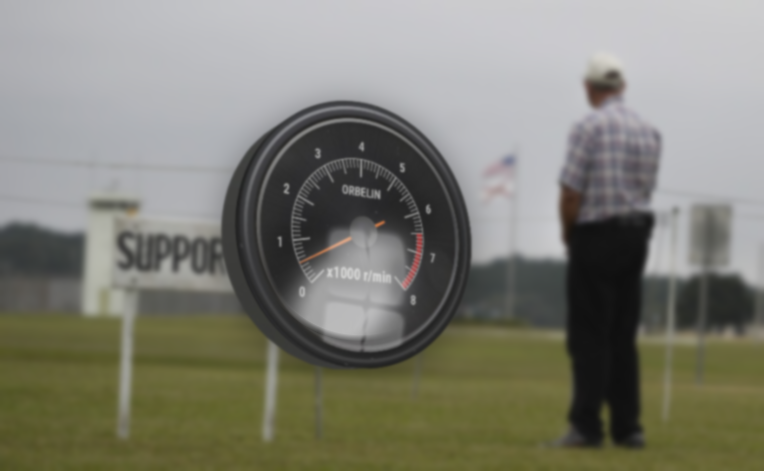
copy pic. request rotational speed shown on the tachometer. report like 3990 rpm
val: 500 rpm
